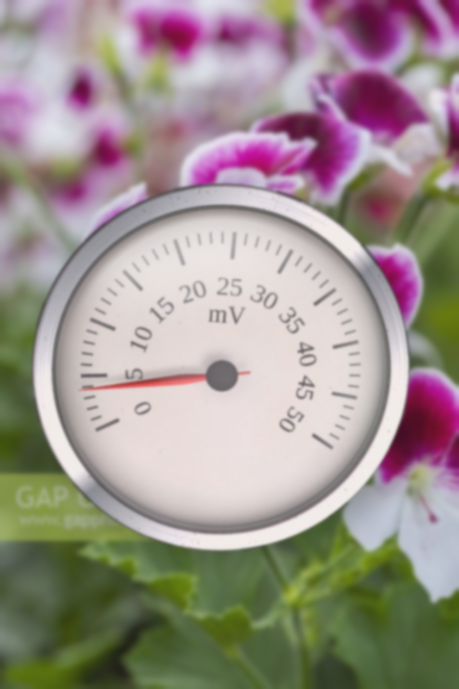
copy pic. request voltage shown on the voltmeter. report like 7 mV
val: 4 mV
